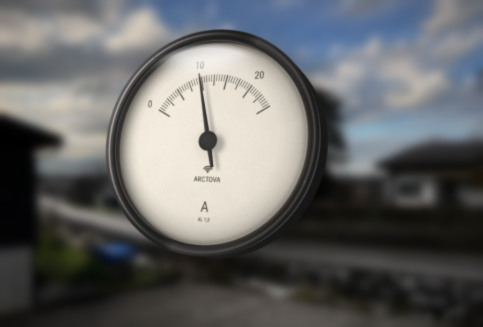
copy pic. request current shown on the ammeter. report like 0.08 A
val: 10 A
